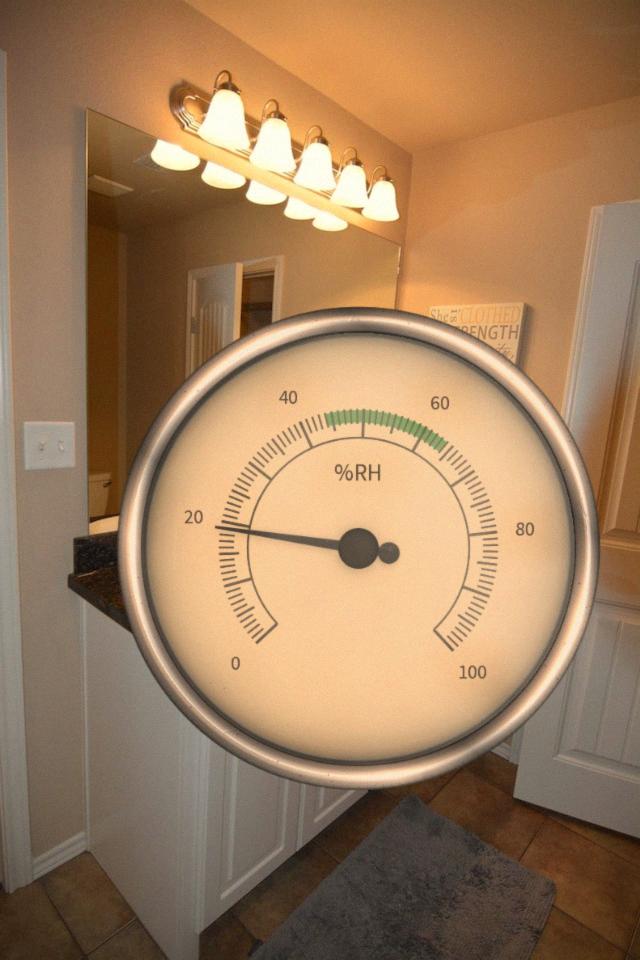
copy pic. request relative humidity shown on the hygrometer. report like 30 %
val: 19 %
